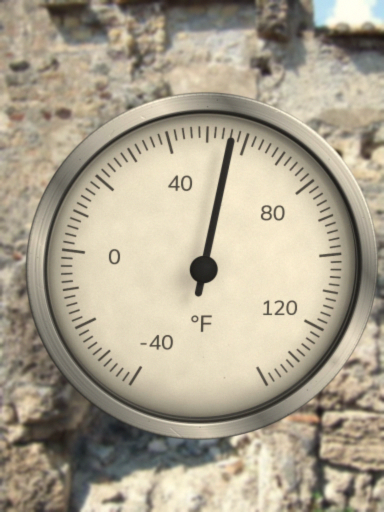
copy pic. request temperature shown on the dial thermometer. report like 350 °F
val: 56 °F
